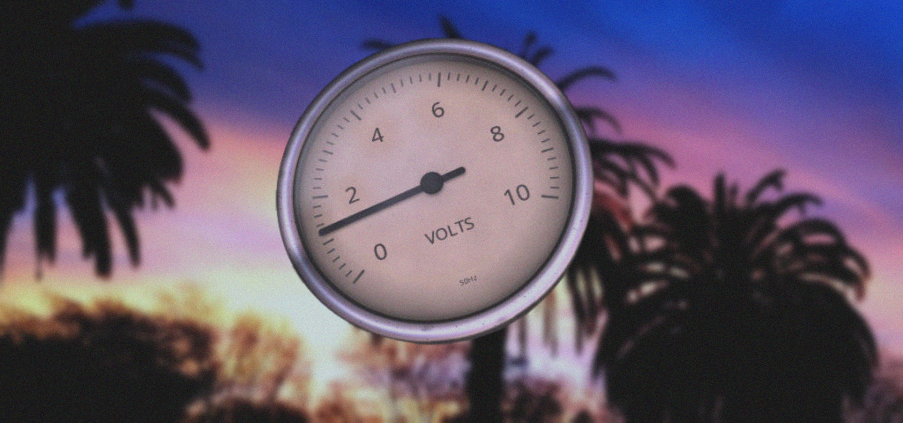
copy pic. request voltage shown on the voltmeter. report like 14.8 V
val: 1.2 V
